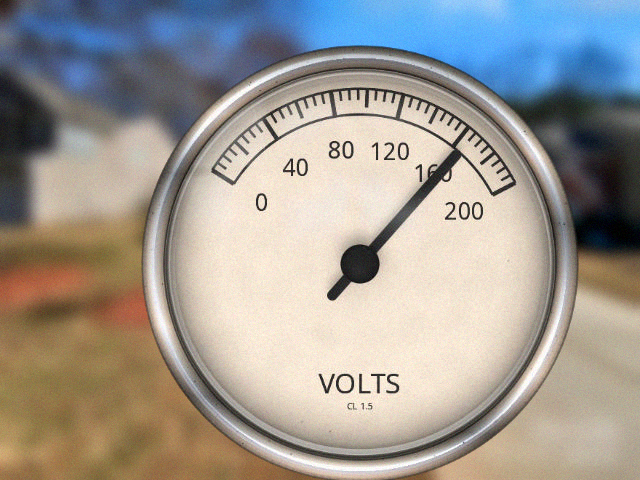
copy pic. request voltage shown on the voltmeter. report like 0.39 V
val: 165 V
